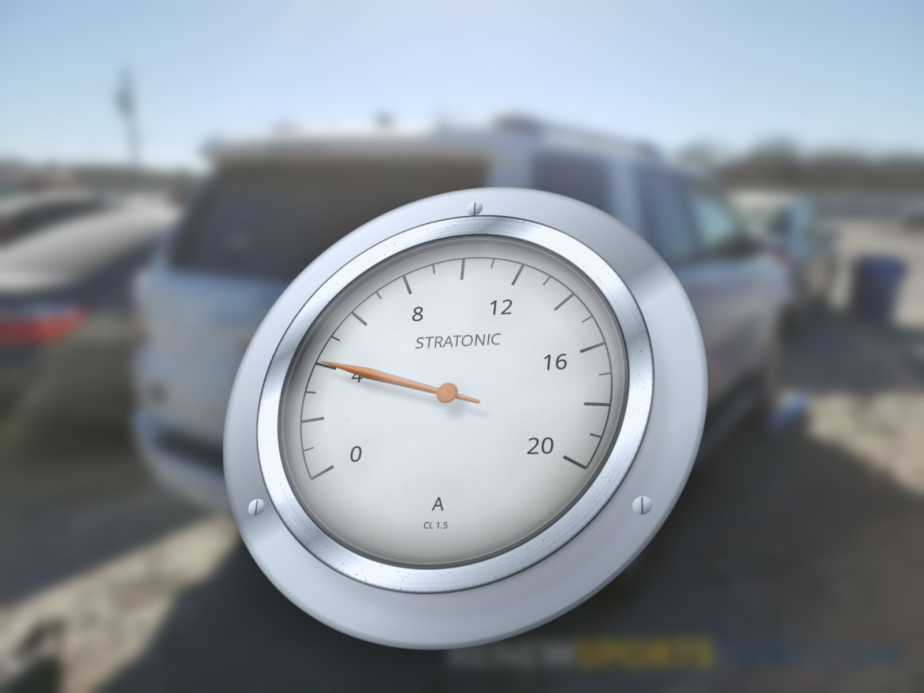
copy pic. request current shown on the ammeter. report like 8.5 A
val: 4 A
